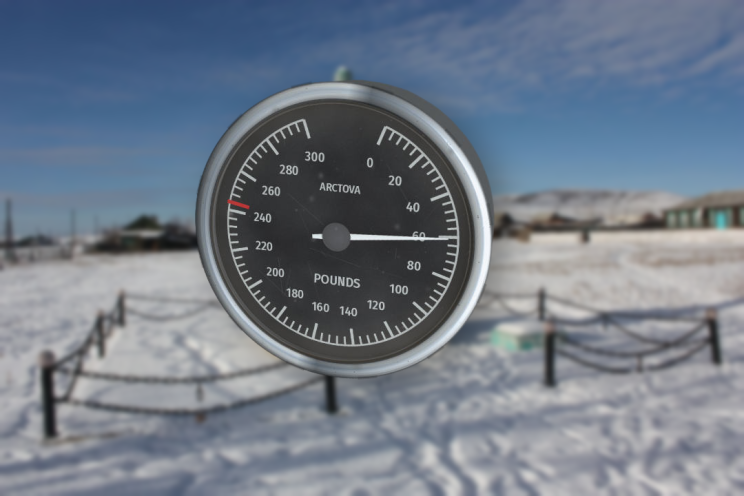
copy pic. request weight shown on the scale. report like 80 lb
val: 60 lb
